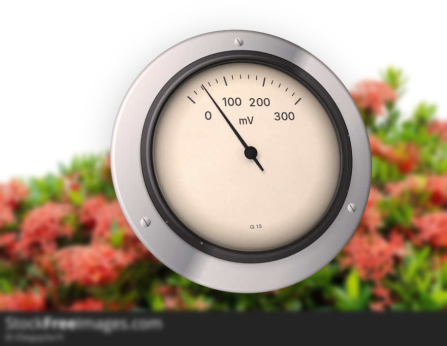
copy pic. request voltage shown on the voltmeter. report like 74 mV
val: 40 mV
